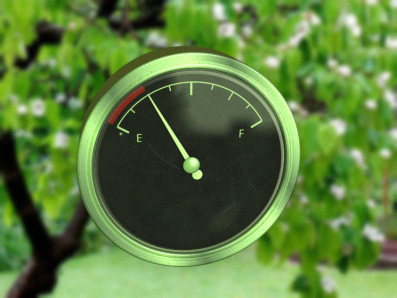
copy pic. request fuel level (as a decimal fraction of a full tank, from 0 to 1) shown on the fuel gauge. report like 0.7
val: 0.25
